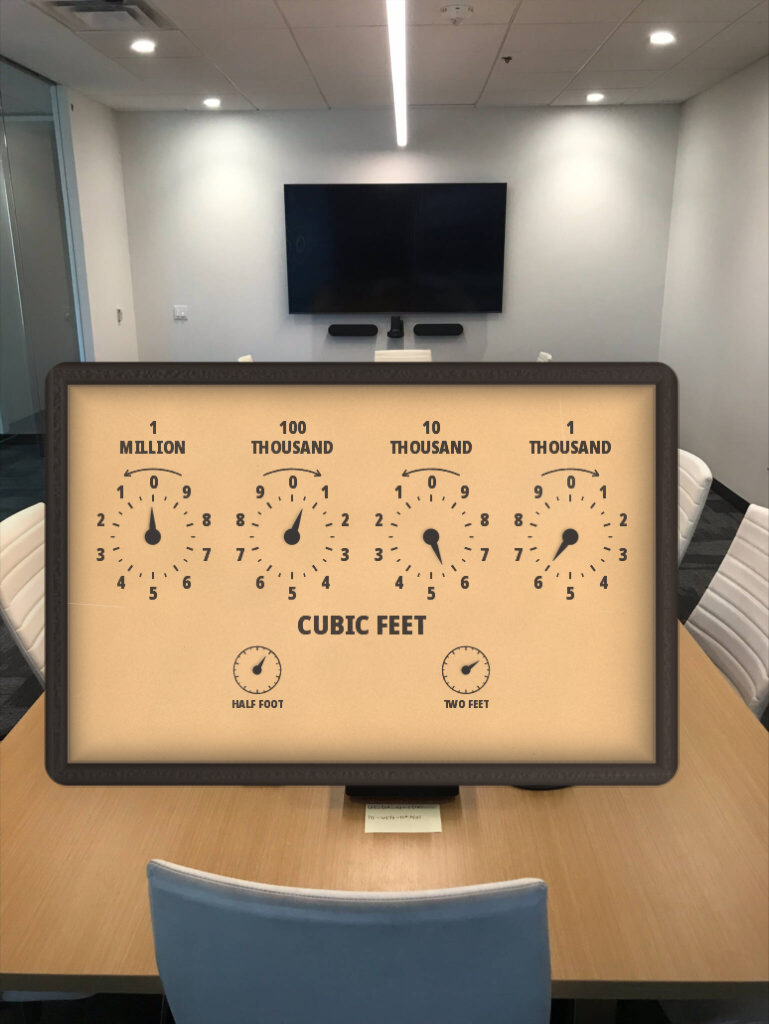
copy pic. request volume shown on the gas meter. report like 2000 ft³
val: 5600 ft³
